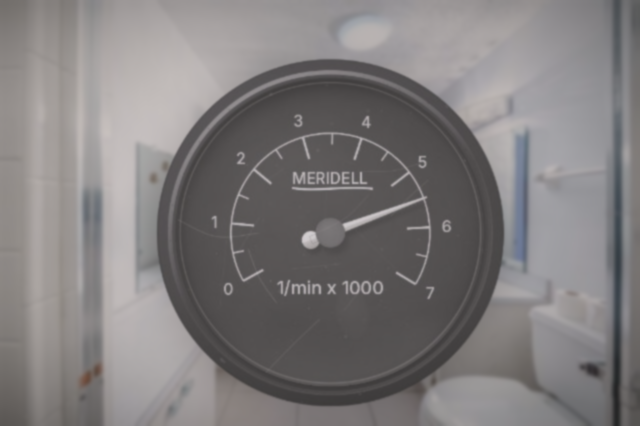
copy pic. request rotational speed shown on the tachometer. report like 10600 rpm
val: 5500 rpm
